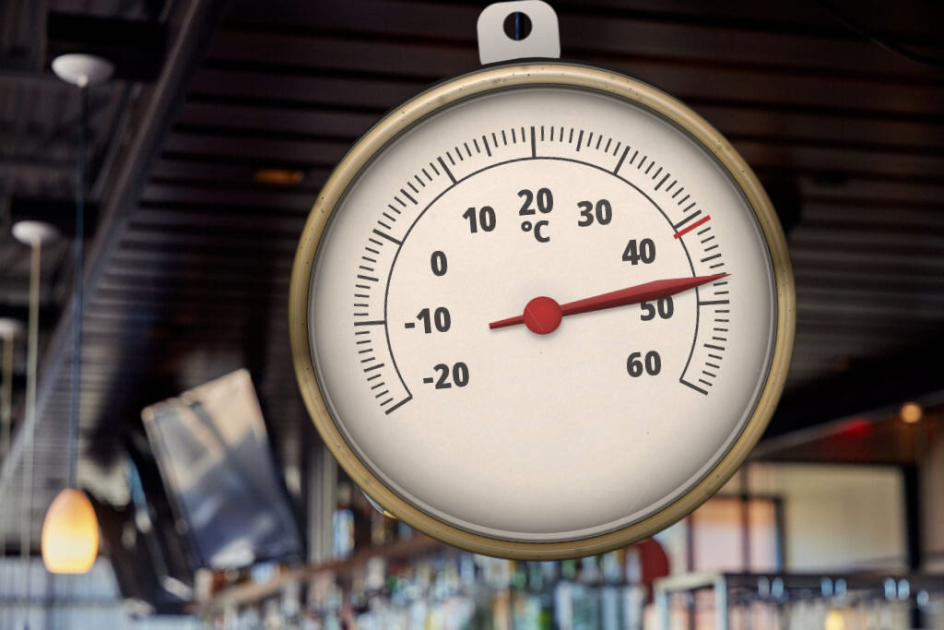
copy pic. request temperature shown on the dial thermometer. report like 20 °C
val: 47 °C
